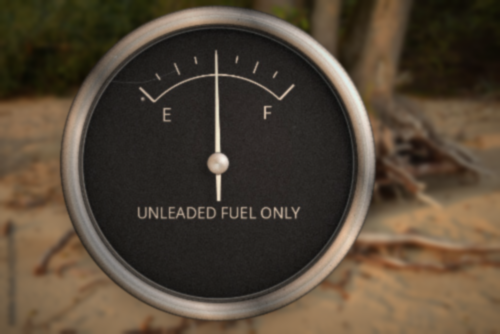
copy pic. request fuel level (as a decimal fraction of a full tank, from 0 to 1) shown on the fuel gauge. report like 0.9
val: 0.5
